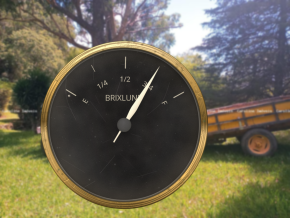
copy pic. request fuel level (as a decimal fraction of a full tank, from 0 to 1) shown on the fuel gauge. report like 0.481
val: 0.75
